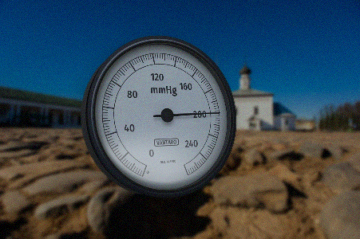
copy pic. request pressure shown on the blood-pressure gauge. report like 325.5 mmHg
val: 200 mmHg
